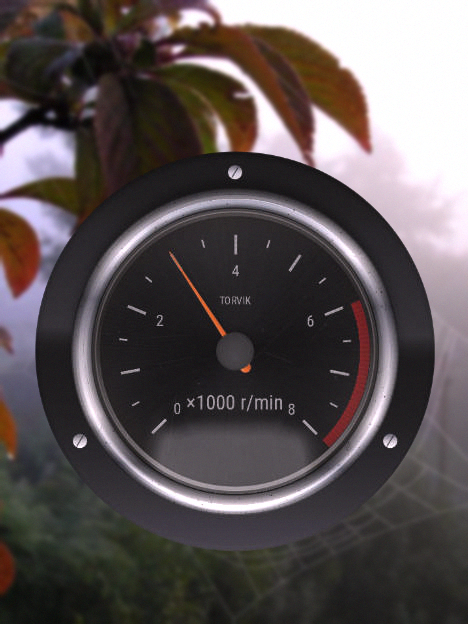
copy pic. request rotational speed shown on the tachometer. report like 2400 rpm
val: 3000 rpm
